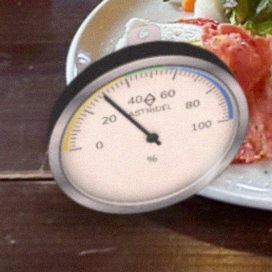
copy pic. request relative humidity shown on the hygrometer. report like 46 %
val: 30 %
